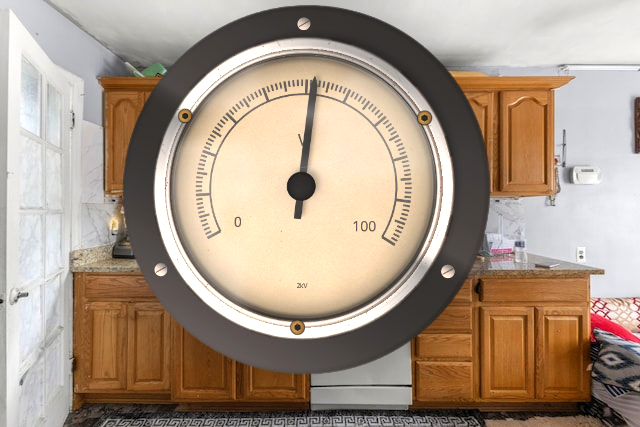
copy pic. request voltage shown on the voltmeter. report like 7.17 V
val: 52 V
